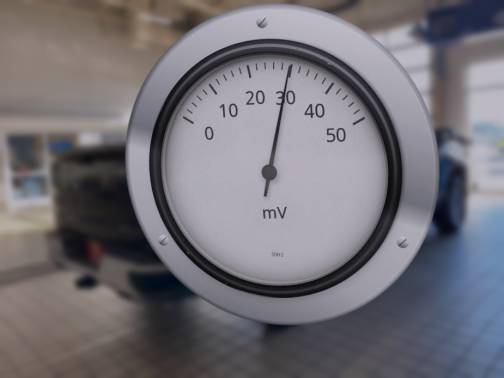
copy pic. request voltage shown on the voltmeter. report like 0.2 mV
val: 30 mV
